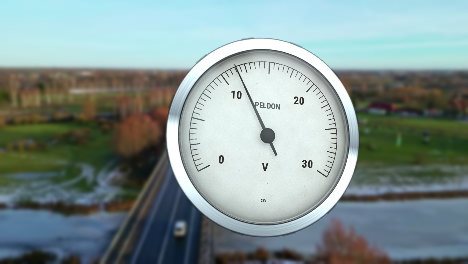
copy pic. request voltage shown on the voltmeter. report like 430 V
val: 11.5 V
